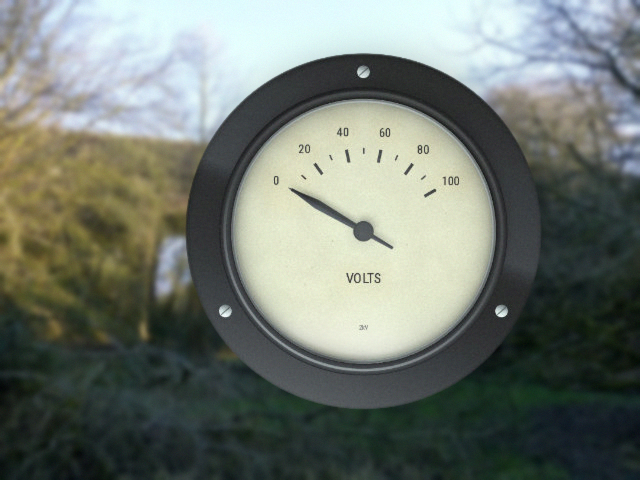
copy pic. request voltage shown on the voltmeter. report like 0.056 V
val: 0 V
